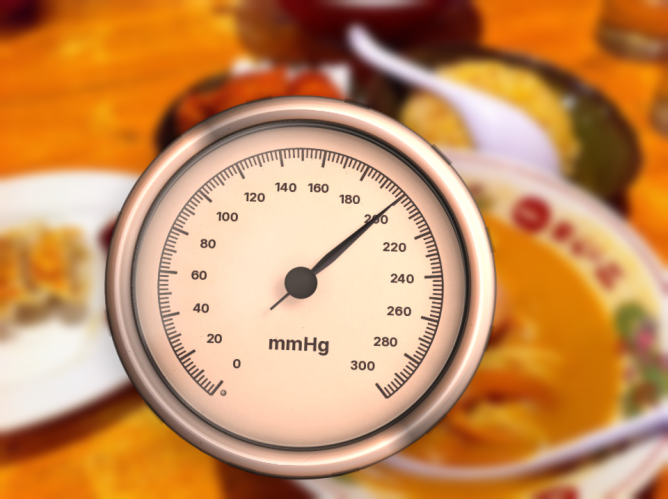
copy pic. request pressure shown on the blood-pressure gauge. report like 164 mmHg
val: 200 mmHg
